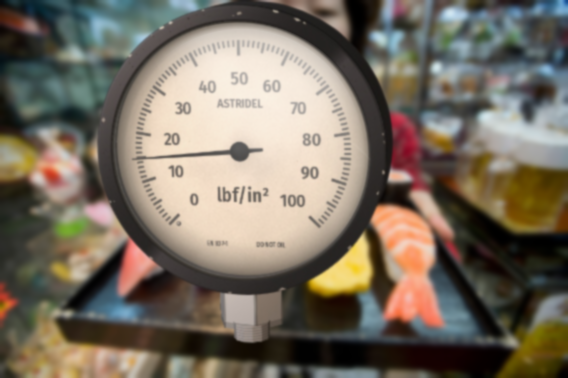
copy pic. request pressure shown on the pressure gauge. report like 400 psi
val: 15 psi
